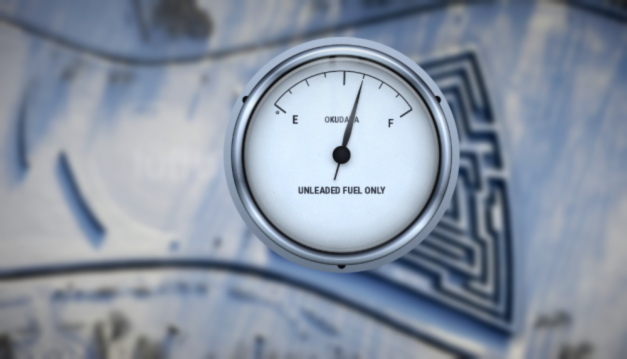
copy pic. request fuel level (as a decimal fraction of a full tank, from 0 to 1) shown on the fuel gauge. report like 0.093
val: 0.625
